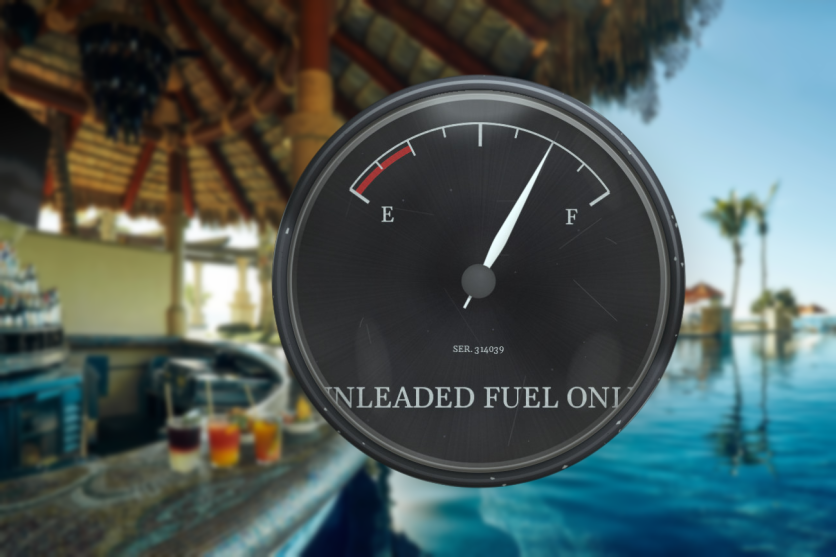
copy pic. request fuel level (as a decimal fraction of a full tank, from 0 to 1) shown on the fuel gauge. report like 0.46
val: 0.75
